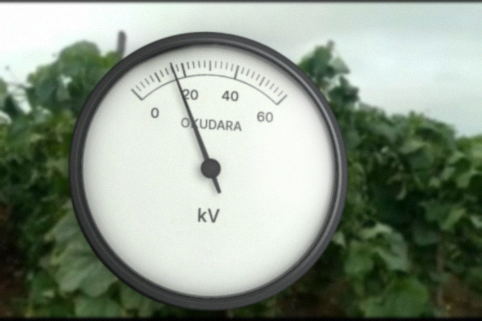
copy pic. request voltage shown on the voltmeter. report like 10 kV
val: 16 kV
